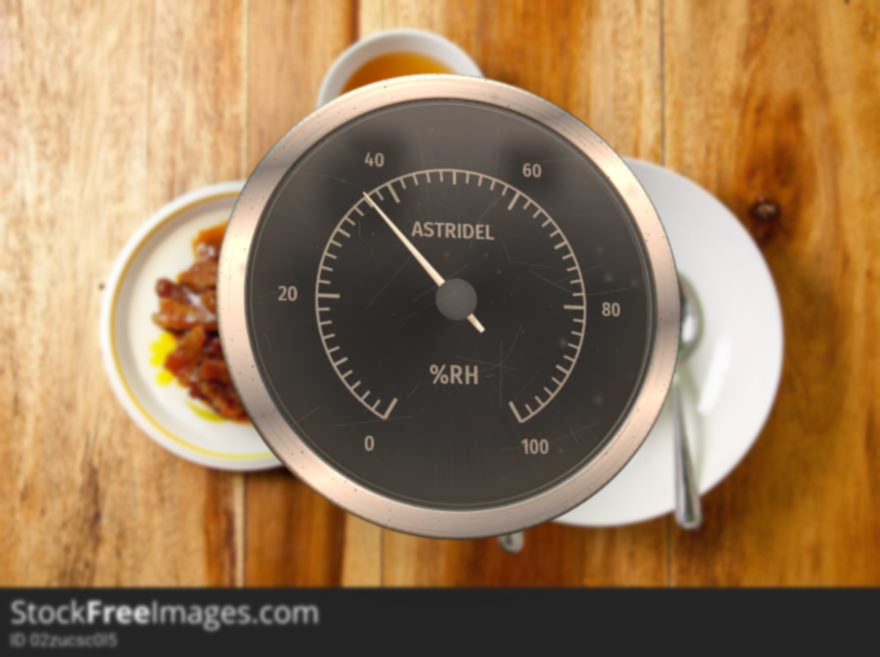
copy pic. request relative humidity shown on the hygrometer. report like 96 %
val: 36 %
